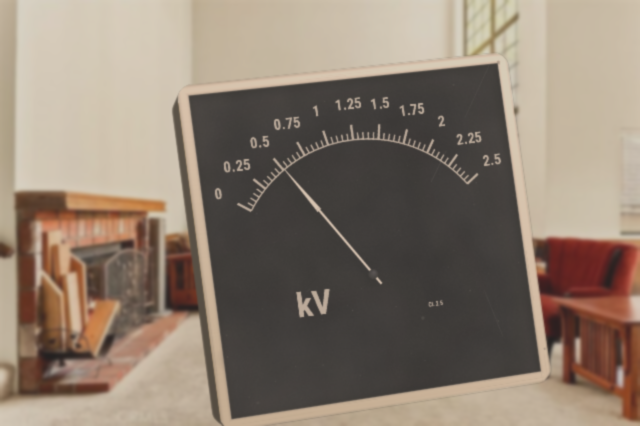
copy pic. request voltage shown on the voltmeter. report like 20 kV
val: 0.5 kV
